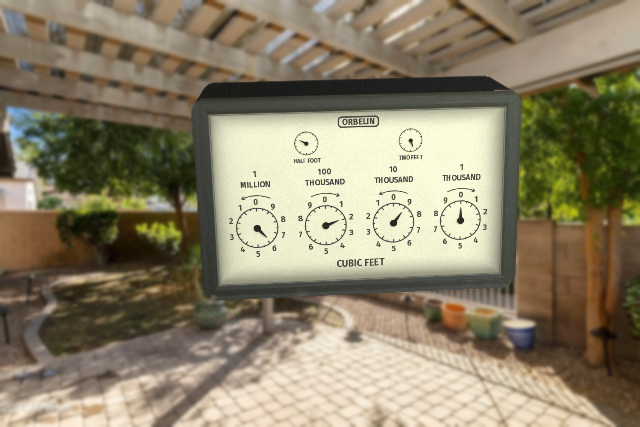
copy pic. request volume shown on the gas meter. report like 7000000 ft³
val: 619000 ft³
